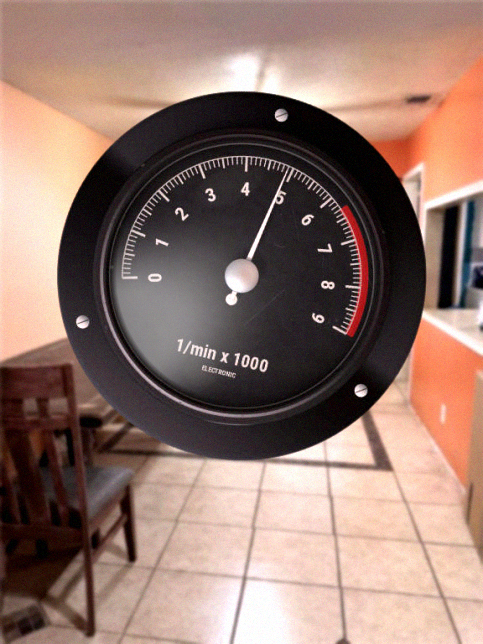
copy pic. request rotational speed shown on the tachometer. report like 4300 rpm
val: 4900 rpm
